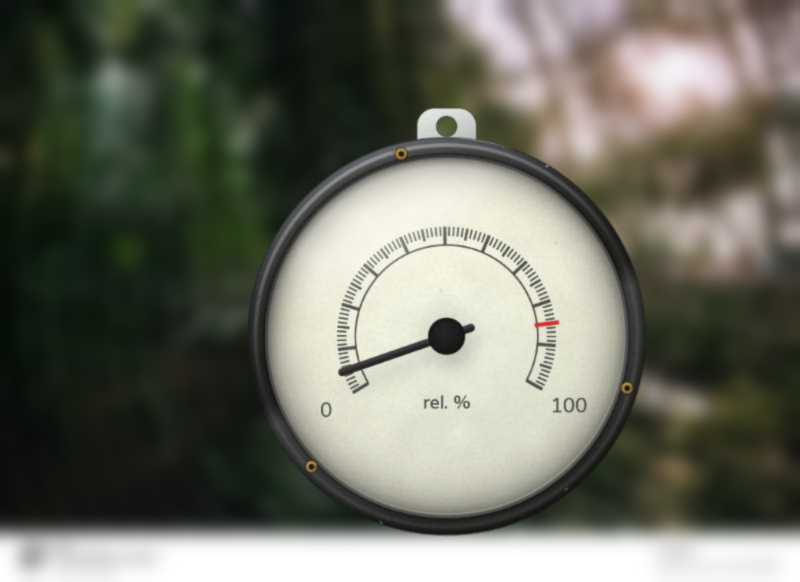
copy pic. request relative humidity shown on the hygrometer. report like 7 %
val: 5 %
